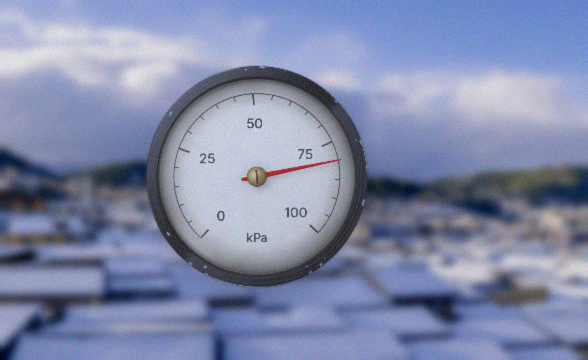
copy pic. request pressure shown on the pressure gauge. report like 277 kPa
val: 80 kPa
